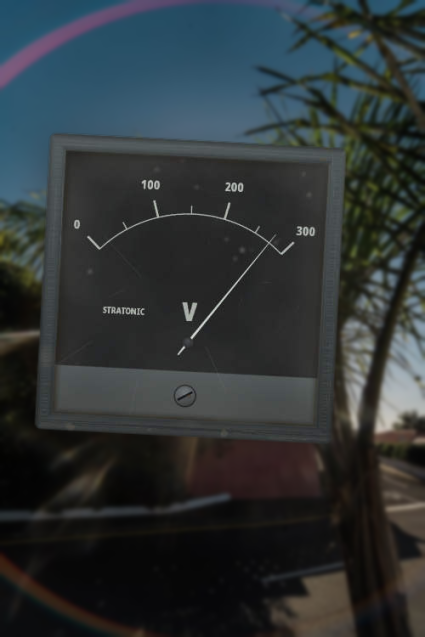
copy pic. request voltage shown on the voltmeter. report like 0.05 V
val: 275 V
